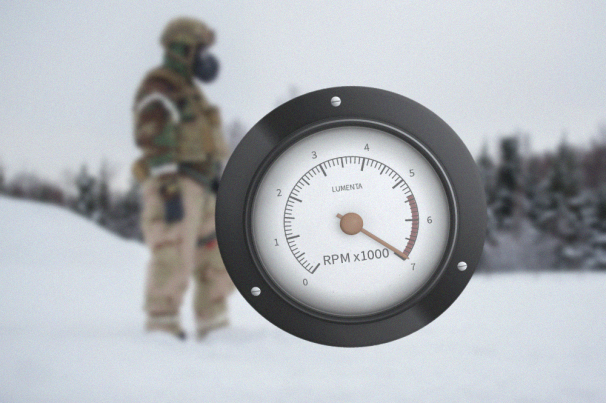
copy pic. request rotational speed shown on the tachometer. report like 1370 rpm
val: 6900 rpm
